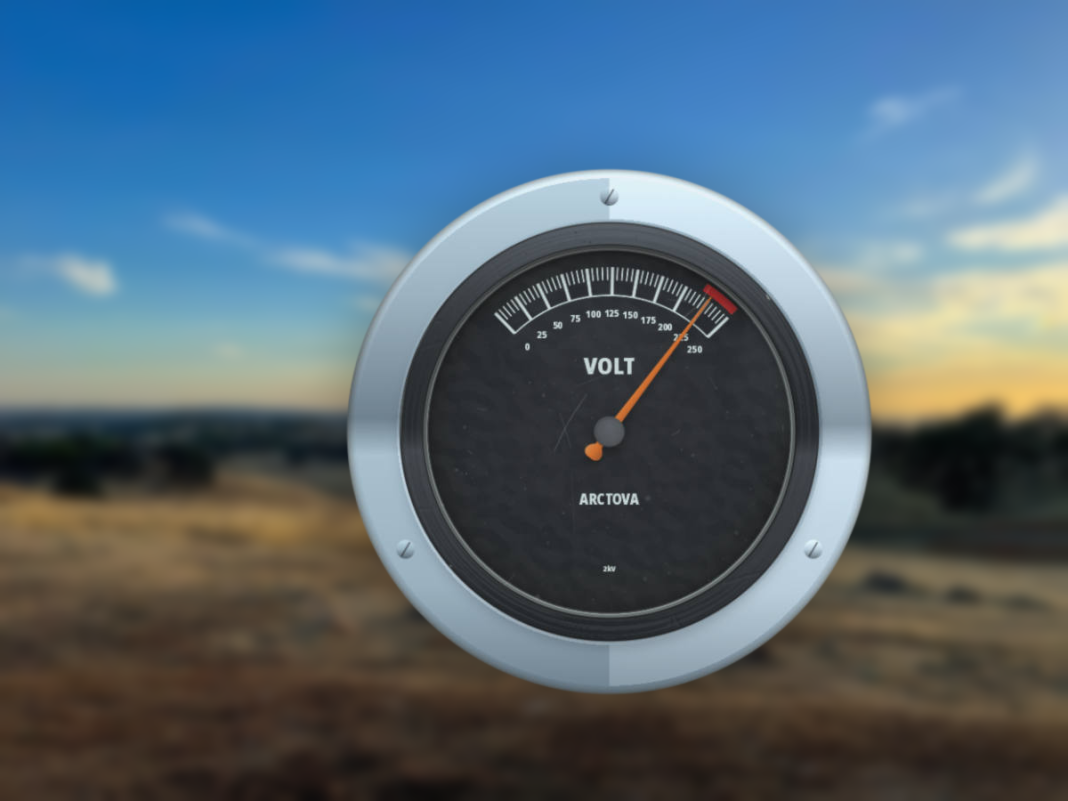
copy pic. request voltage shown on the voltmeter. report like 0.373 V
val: 225 V
